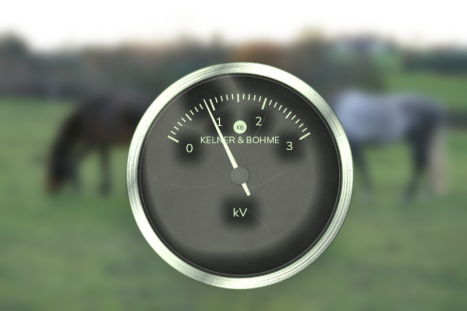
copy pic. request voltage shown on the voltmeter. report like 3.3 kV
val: 0.9 kV
